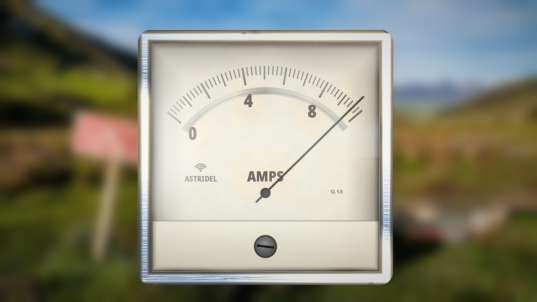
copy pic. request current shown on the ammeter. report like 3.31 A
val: 9.6 A
